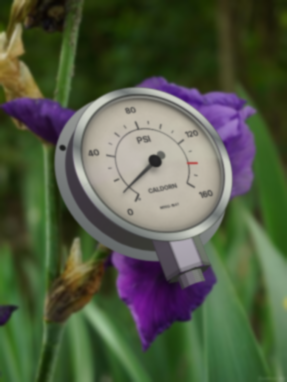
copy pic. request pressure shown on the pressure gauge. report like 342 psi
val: 10 psi
